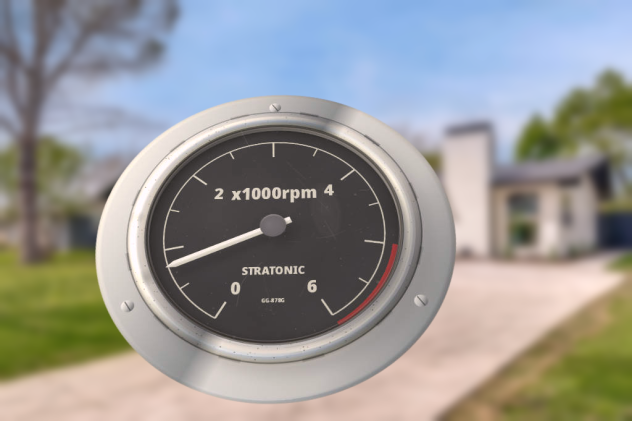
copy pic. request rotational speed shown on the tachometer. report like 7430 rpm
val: 750 rpm
